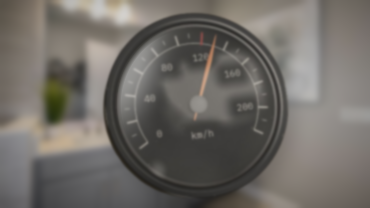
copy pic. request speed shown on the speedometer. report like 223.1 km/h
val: 130 km/h
